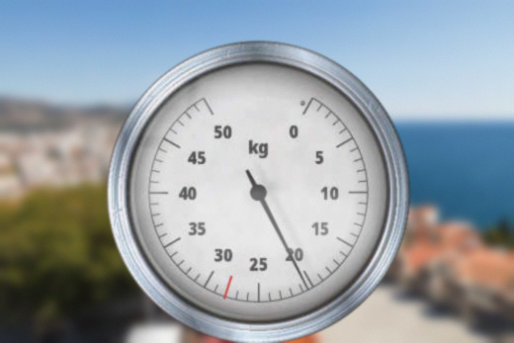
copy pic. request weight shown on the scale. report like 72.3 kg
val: 20.5 kg
